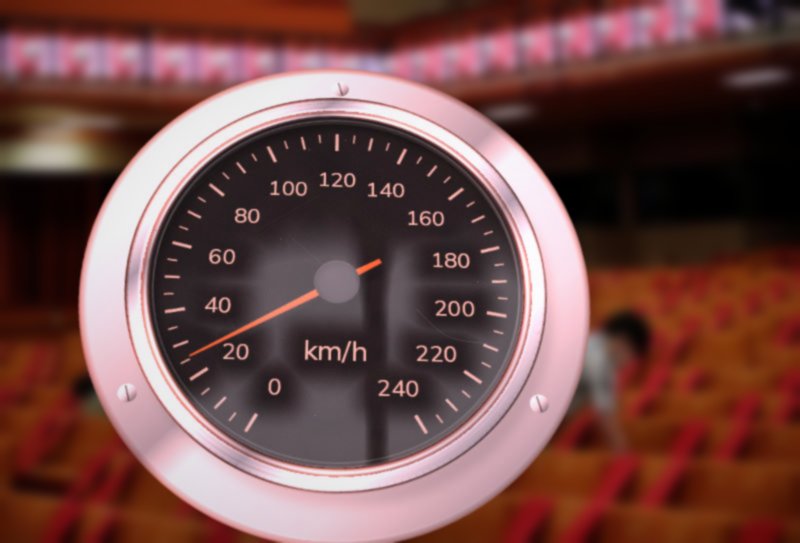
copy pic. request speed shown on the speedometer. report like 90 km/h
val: 25 km/h
